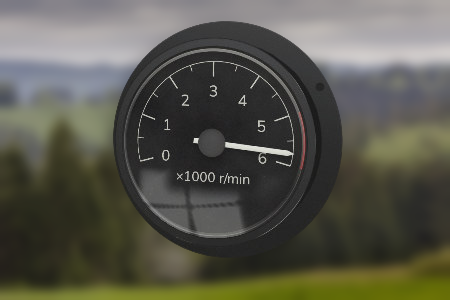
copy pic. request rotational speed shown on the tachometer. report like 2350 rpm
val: 5750 rpm
